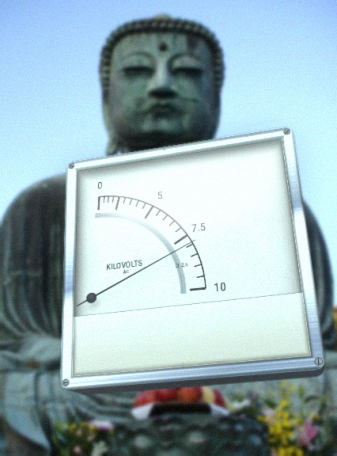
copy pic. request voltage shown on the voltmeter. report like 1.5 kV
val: 8 kV
